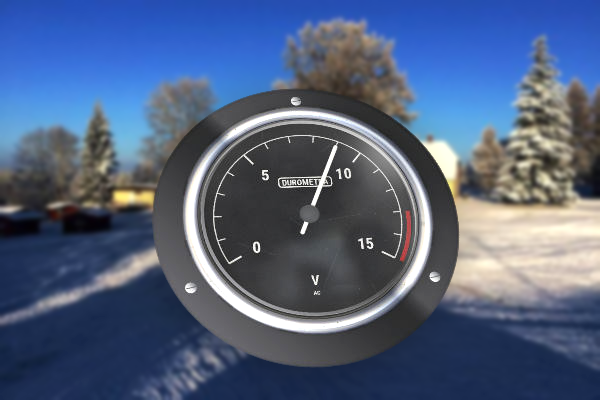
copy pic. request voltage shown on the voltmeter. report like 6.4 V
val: 9 V
